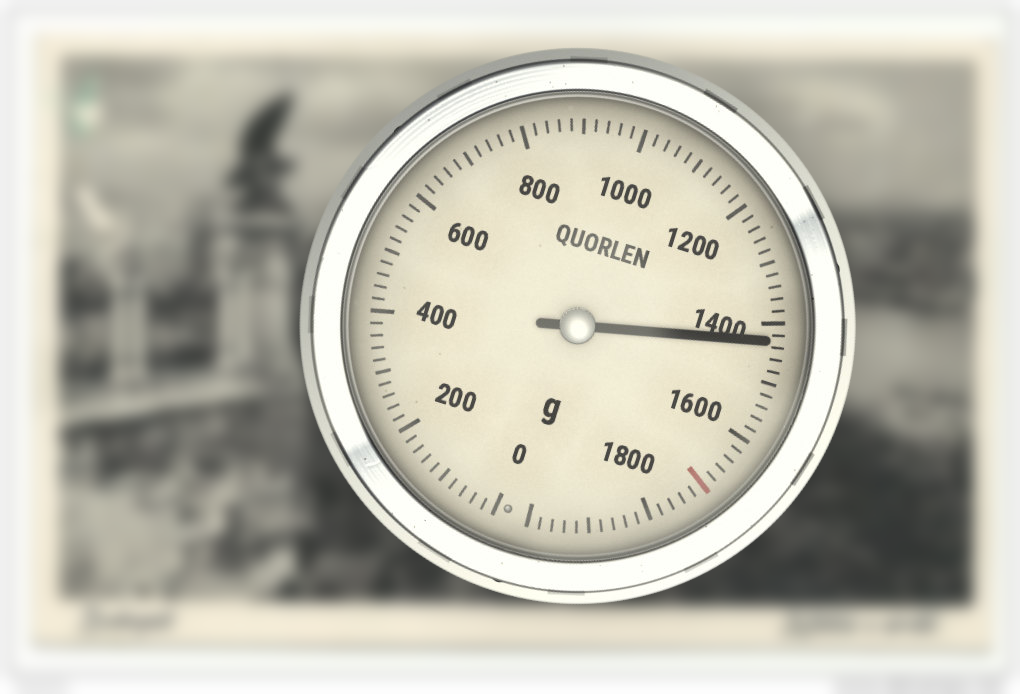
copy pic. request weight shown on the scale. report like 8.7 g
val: 1430 g
